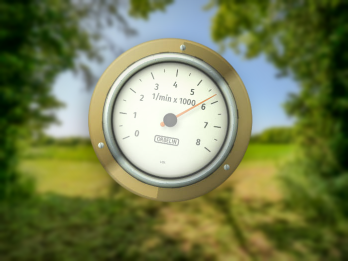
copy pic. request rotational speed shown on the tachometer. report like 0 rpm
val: 5750 rpm
